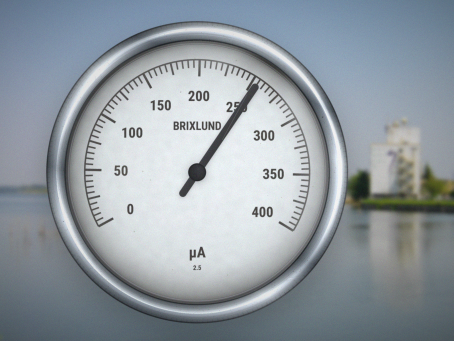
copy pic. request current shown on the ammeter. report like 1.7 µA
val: 255 µA
